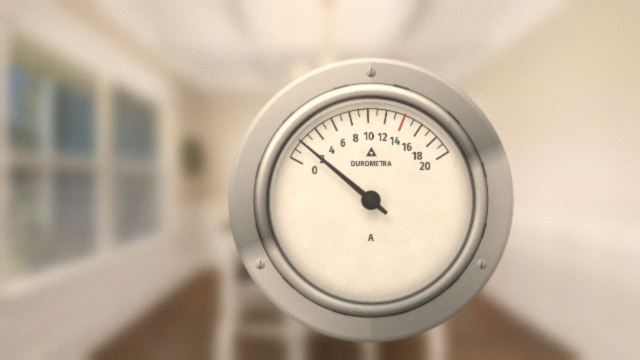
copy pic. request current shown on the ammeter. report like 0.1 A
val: 2 A
